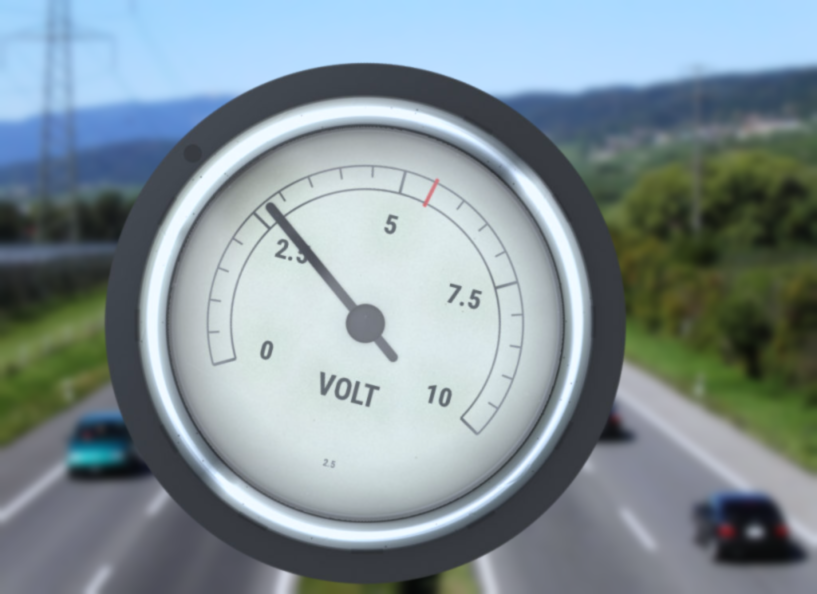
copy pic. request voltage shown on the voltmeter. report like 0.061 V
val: 2.75 V
